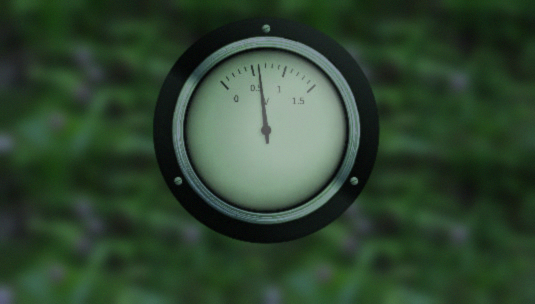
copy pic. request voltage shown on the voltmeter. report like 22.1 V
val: 0.6 V
